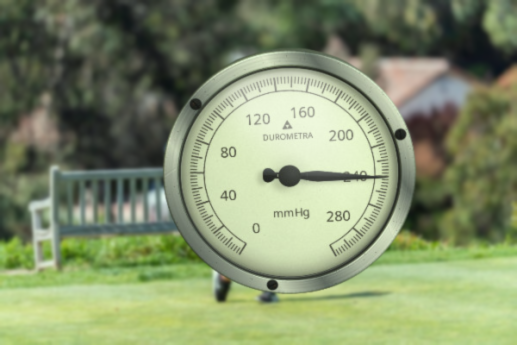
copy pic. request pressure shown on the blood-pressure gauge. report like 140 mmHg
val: 240 mmHg
